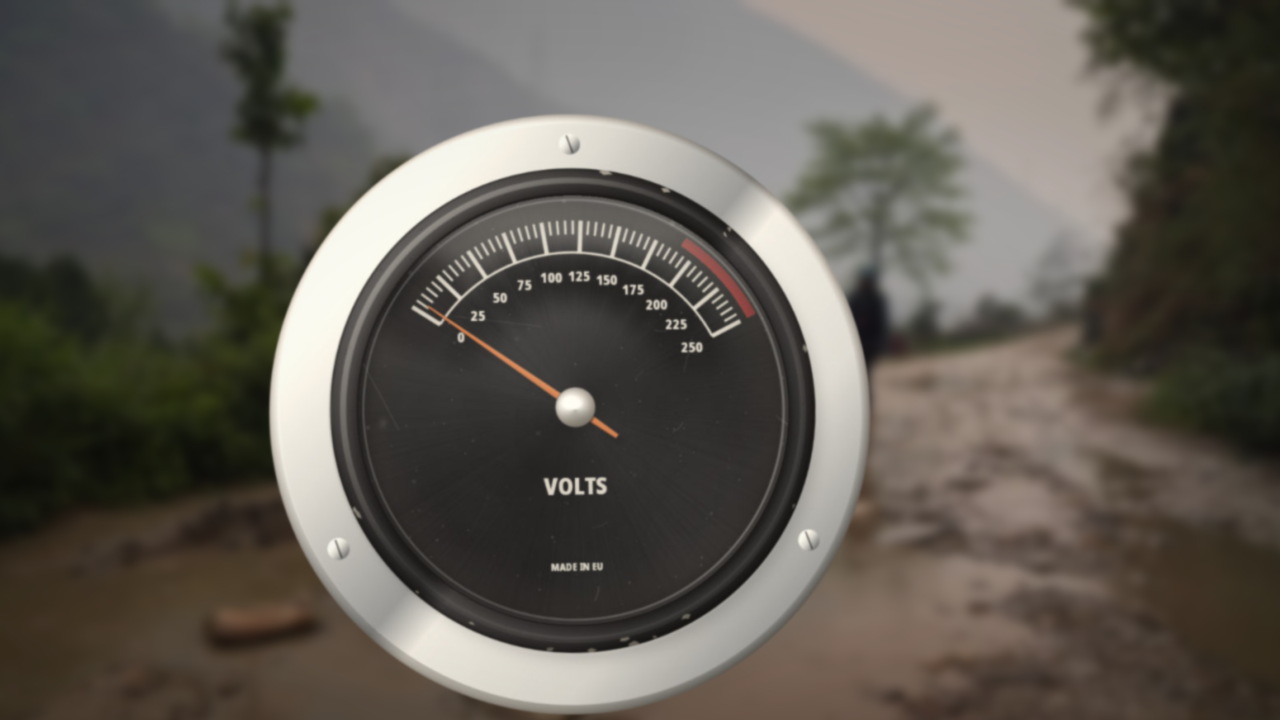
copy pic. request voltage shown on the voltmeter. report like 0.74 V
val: 5 V
